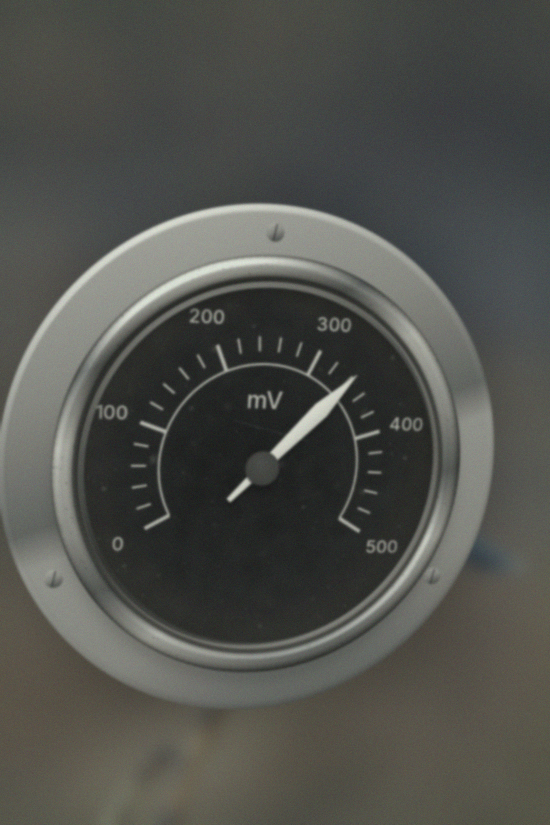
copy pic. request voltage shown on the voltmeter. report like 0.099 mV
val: 340 mV
